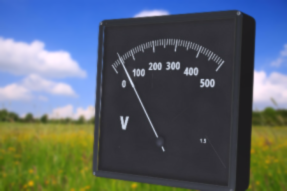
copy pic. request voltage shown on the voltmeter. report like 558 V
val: 50 V
